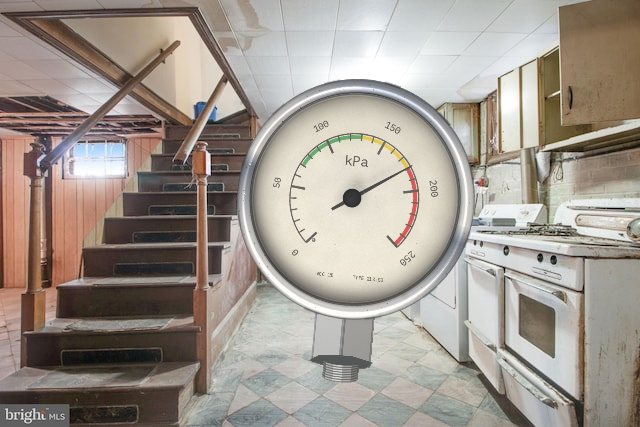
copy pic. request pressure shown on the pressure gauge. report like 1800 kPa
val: 180 kPa
